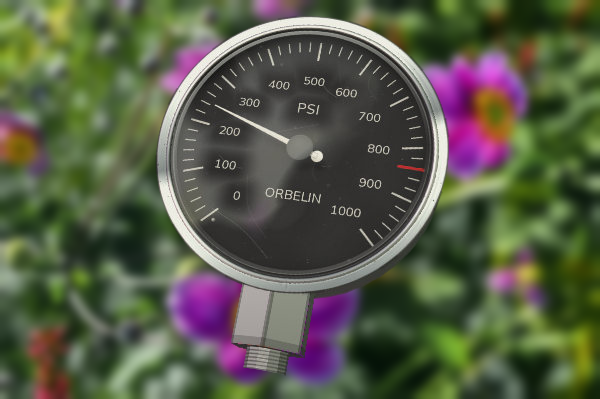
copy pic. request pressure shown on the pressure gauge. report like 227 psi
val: 240 psi
